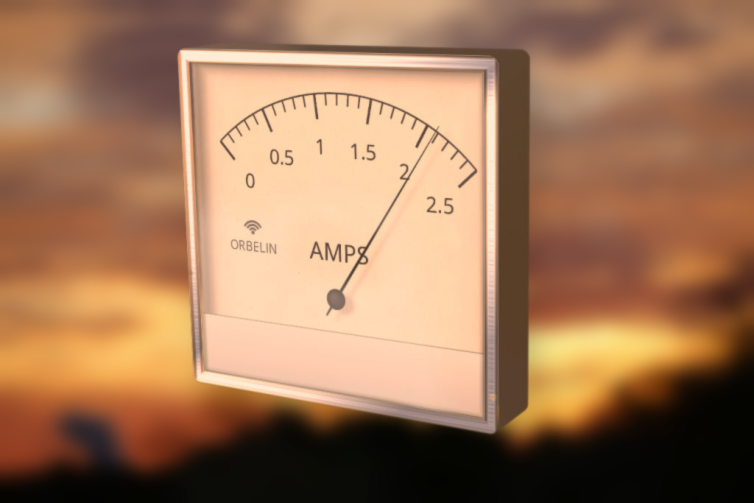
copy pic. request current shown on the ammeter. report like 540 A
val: 2.1 A
